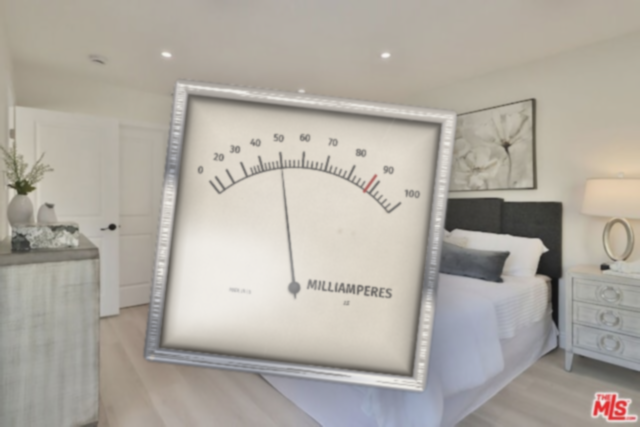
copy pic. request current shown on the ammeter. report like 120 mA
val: 50 mA
